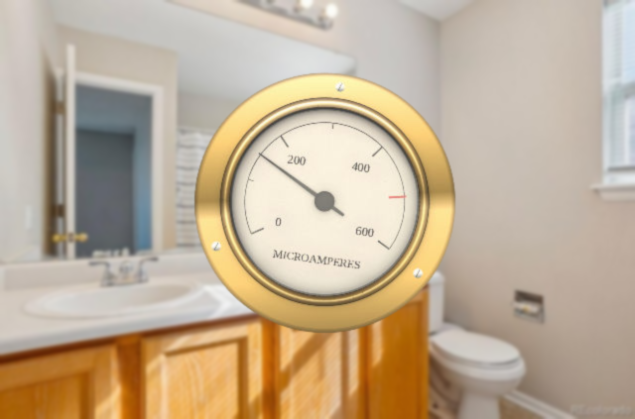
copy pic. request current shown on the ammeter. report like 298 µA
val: 150 µA
